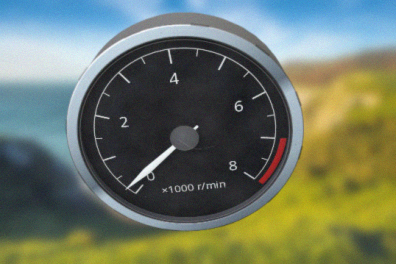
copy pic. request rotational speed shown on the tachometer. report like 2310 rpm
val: 250 rpm
